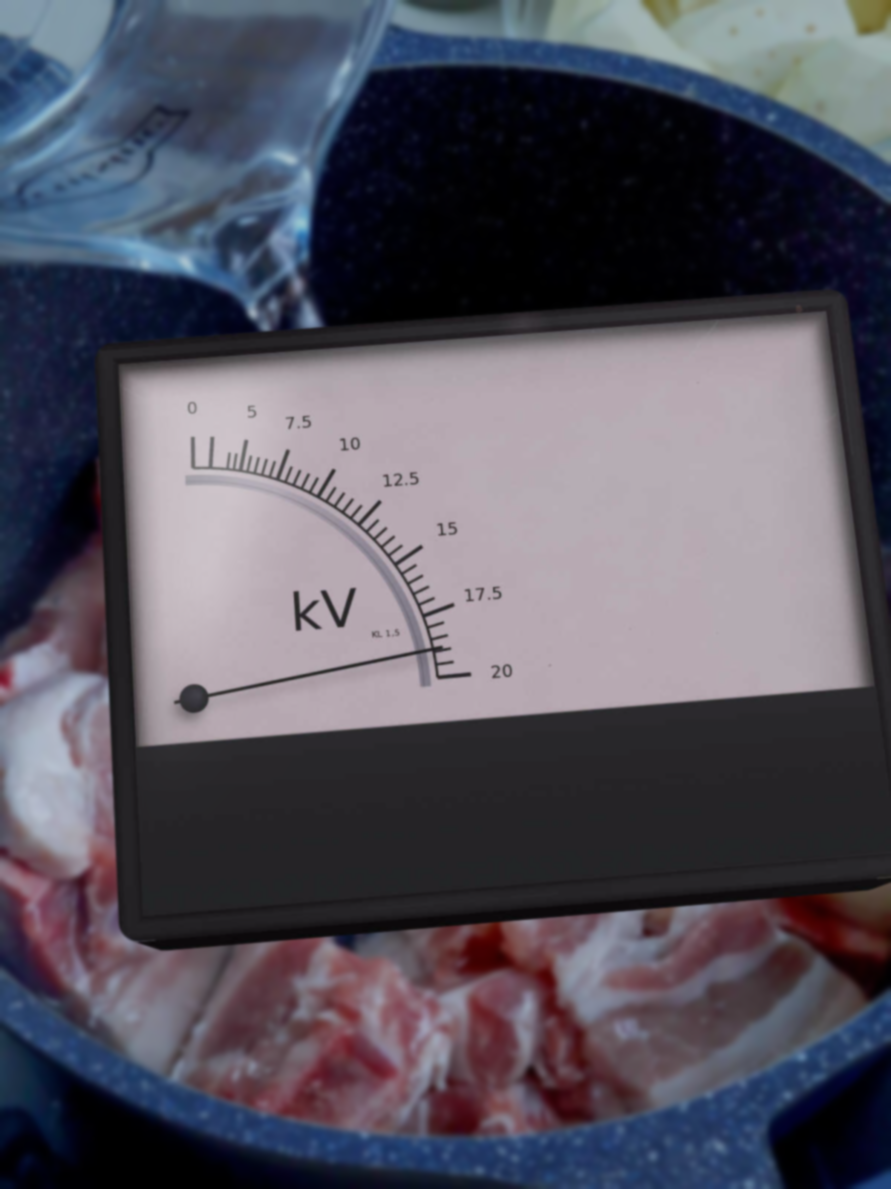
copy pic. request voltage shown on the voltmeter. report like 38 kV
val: 19 kV
